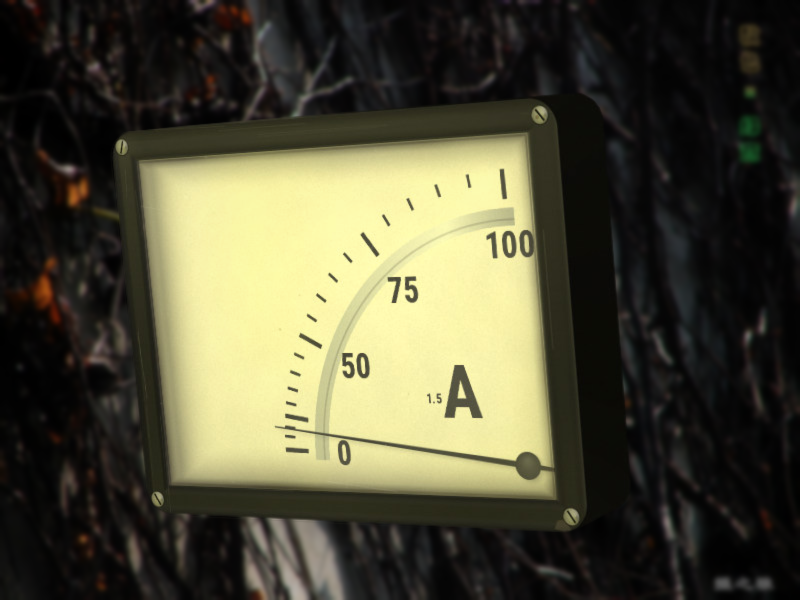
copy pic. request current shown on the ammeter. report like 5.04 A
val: 20 A
